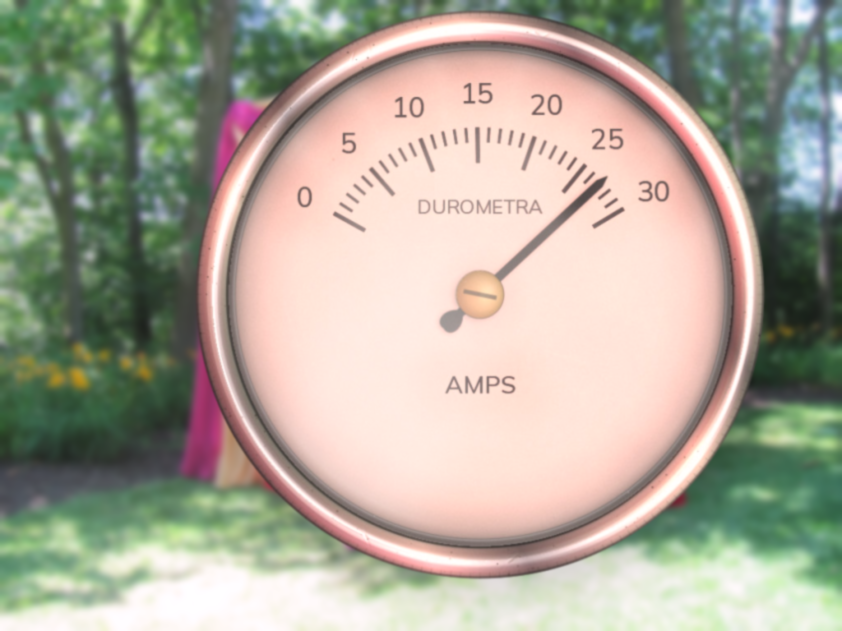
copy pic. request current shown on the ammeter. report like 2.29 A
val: 27 A
